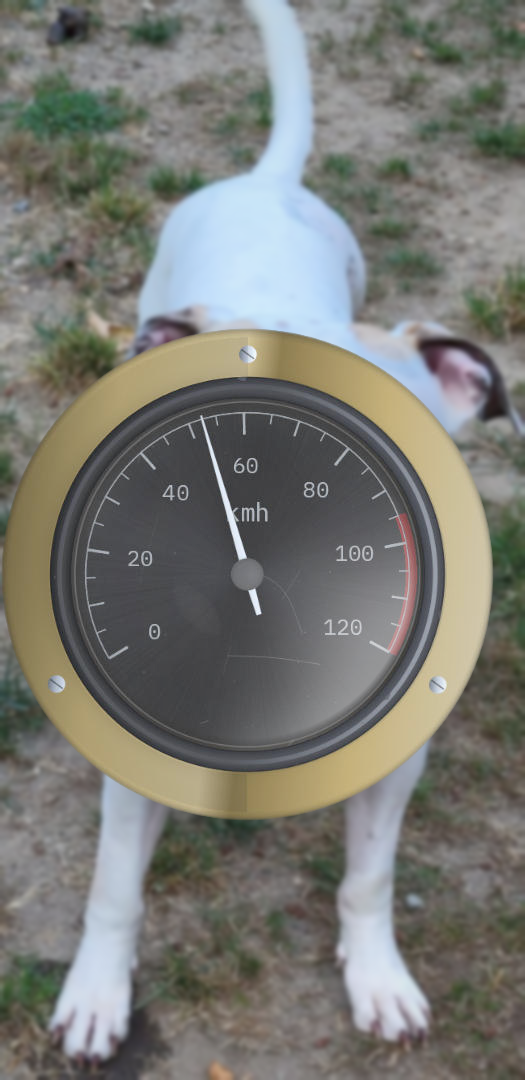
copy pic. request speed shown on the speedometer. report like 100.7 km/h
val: 52.5 km/h
